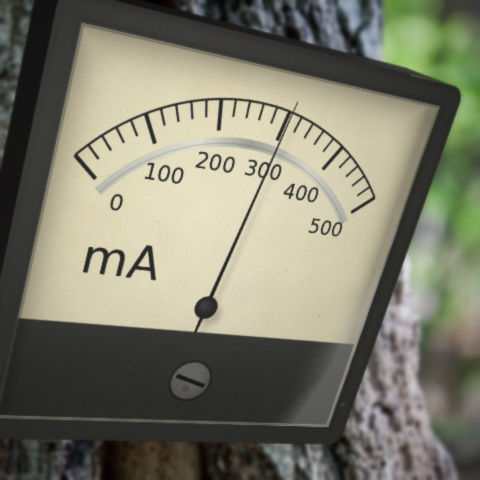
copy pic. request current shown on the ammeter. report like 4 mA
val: 300 mA
